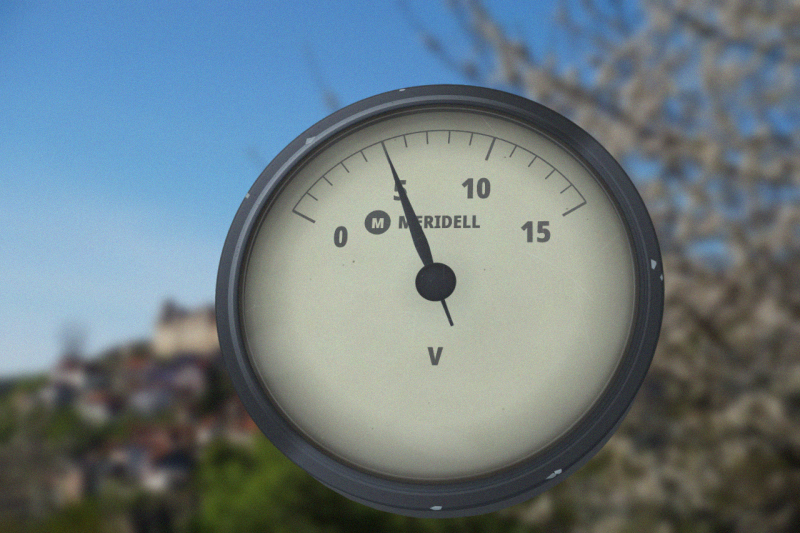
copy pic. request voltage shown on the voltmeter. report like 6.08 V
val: 5 V
